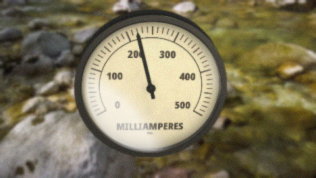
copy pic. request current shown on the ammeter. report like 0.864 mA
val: 220 mA
